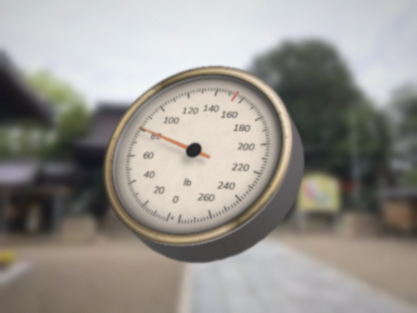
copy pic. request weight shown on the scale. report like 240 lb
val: 80 lb
